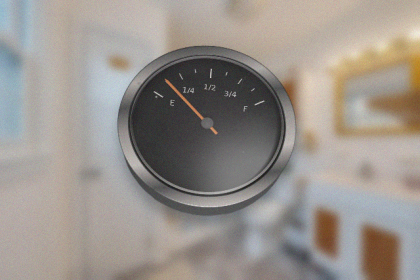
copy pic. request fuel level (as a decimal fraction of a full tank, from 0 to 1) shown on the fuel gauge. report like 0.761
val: 0.125
